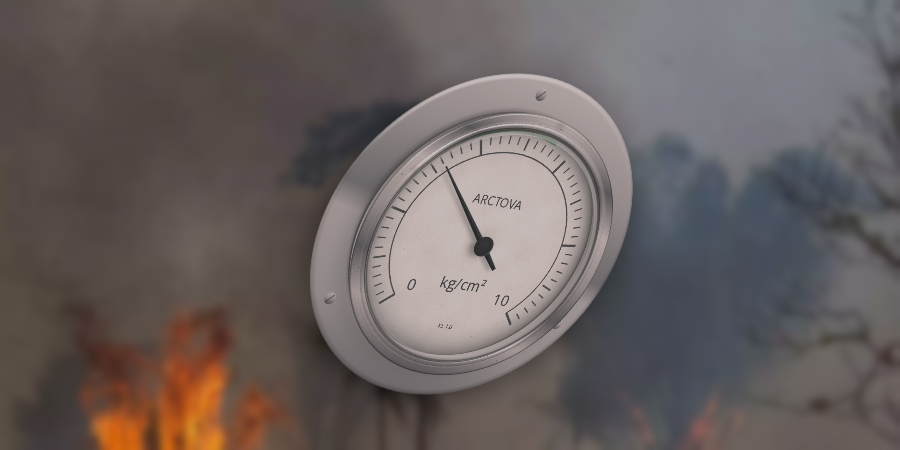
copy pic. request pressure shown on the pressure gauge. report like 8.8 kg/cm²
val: 3.2 kg/cm²
